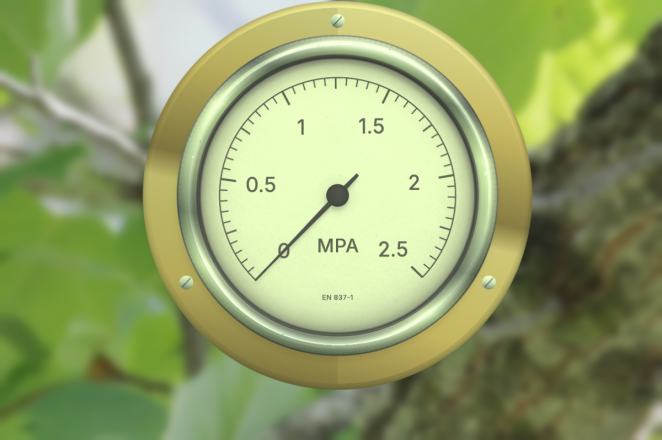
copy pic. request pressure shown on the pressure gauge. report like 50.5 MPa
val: 0 MPa
